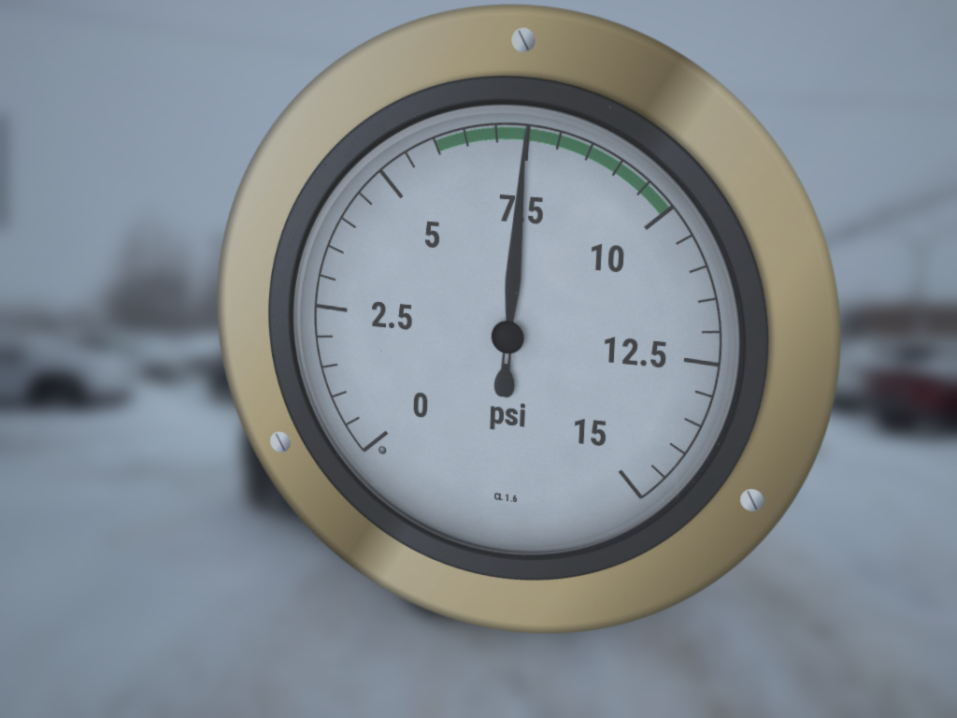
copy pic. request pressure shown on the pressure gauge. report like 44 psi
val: 7.5 psi
